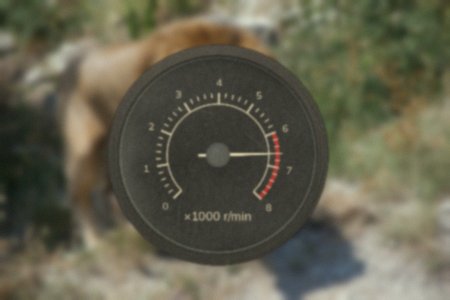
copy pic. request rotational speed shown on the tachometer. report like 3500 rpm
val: 6600 rpm
